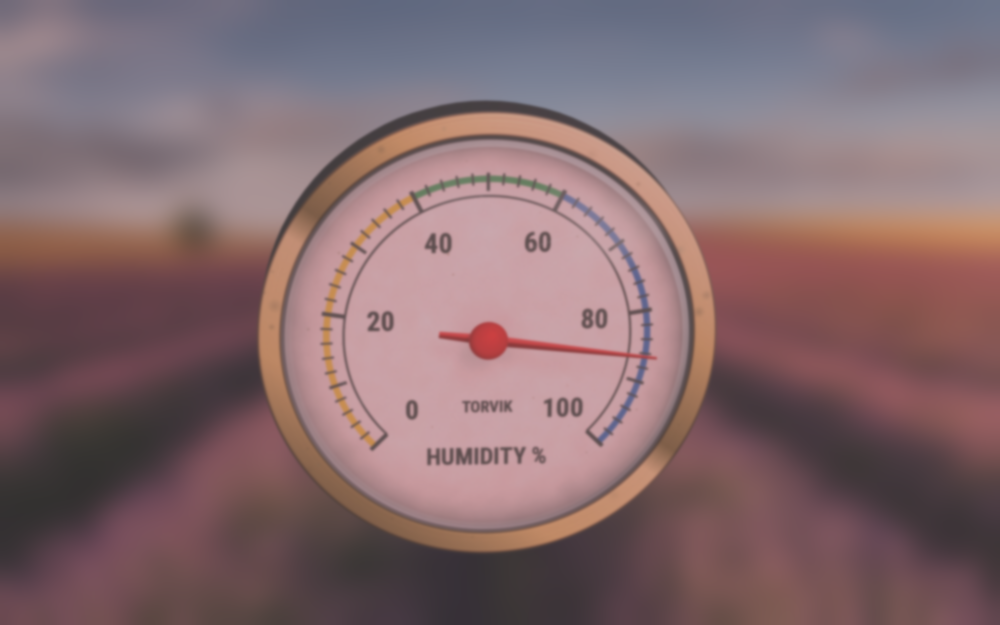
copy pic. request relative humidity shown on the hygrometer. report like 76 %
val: 86 %
